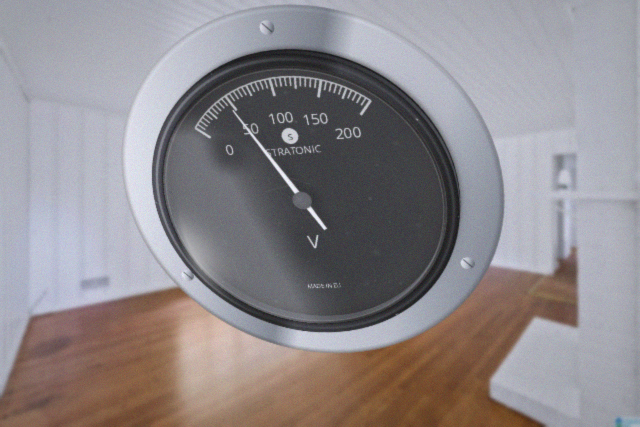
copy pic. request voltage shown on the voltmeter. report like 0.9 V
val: 50 V
